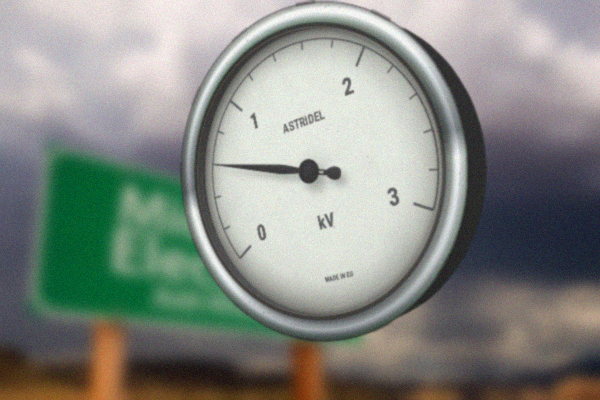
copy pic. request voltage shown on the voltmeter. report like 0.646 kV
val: 0.6 kV
